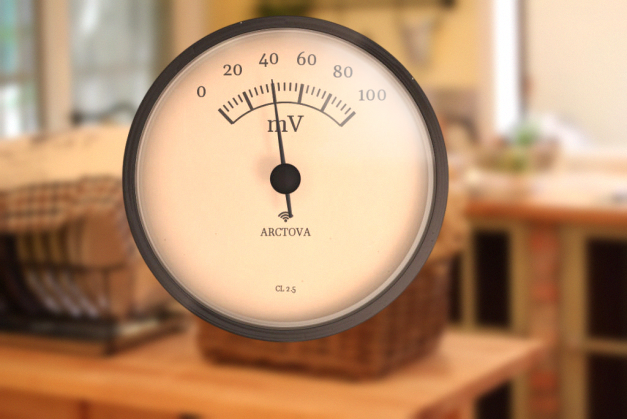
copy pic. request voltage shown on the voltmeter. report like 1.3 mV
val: 40 mV
